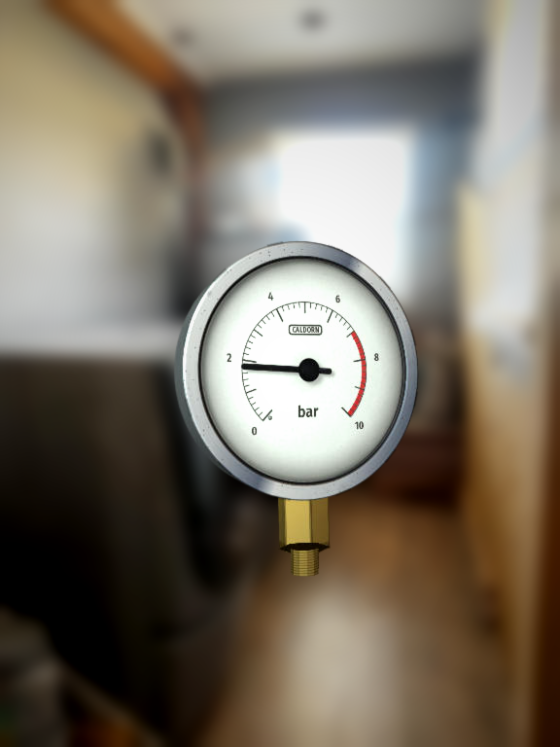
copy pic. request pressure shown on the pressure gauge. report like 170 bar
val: 1.8 bar
